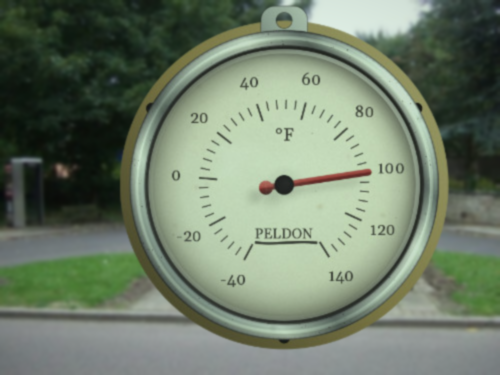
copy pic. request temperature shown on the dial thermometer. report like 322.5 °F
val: 100 °F
